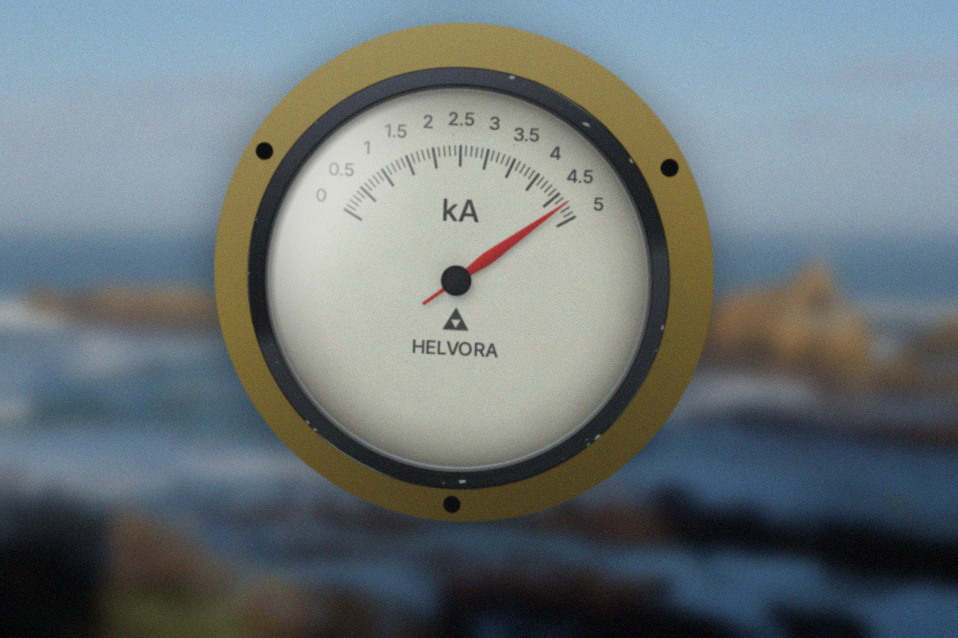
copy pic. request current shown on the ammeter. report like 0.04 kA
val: 4.7 kA
